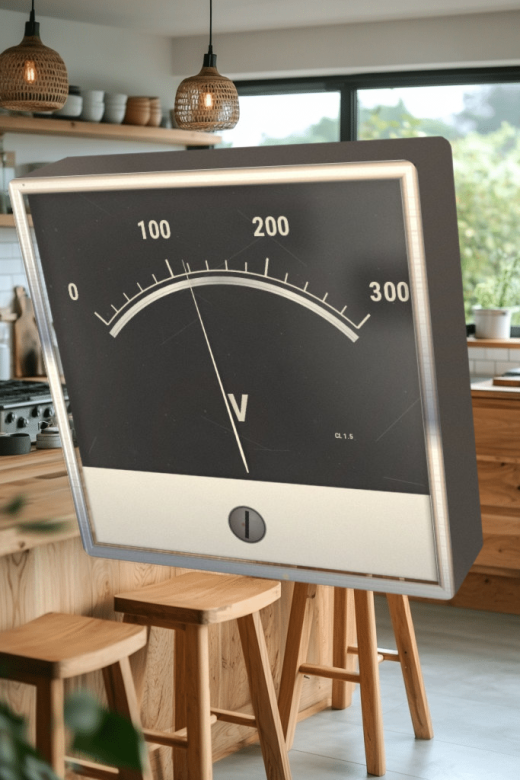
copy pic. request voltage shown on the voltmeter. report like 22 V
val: 120 V
